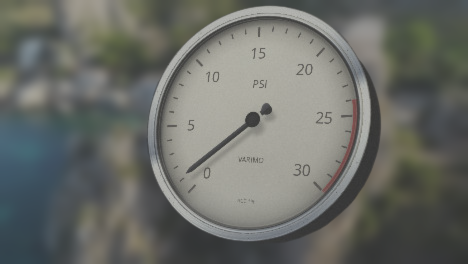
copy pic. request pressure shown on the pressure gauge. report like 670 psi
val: 1 psi
